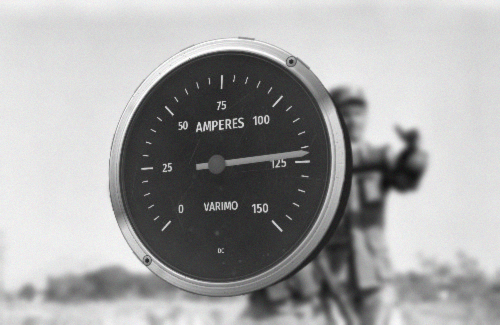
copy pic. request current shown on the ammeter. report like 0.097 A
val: 122.5 A
